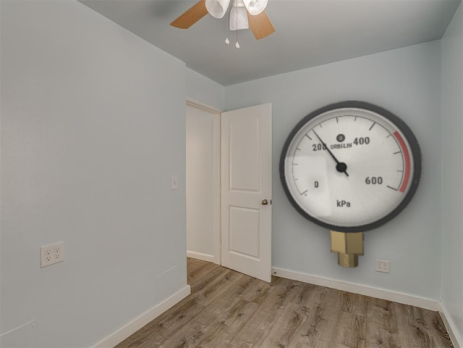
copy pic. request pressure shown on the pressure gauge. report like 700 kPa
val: 225 kPa
